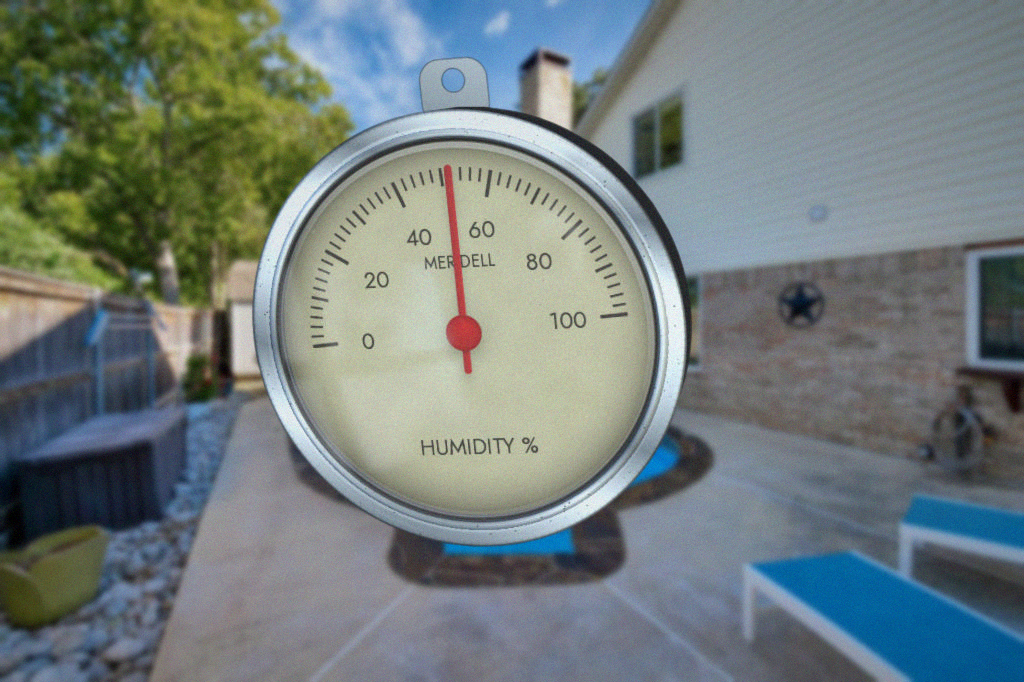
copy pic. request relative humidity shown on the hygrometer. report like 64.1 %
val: 52 %
